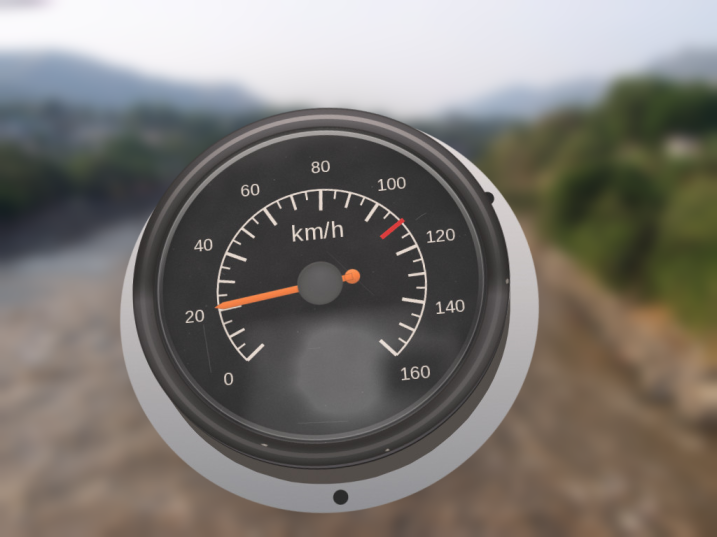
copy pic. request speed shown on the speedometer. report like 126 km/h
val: 20 km/h
